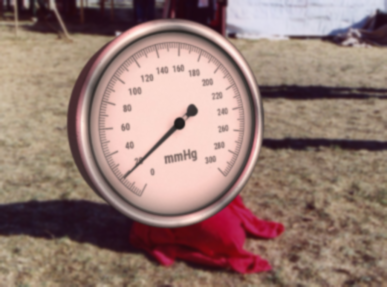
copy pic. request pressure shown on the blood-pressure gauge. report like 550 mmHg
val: 20 mmHg
